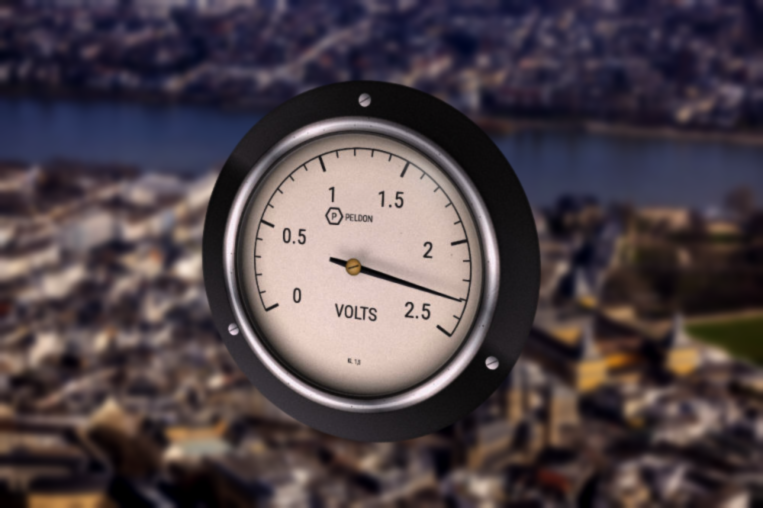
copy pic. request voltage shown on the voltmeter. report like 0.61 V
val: 2.3 V
